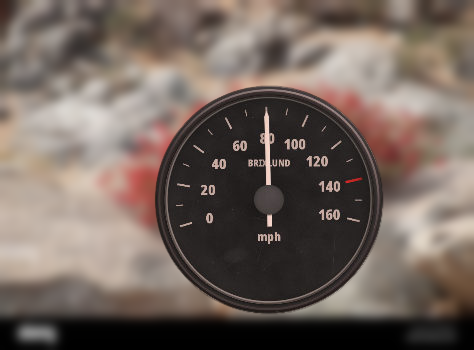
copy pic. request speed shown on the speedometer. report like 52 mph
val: 80 mph
